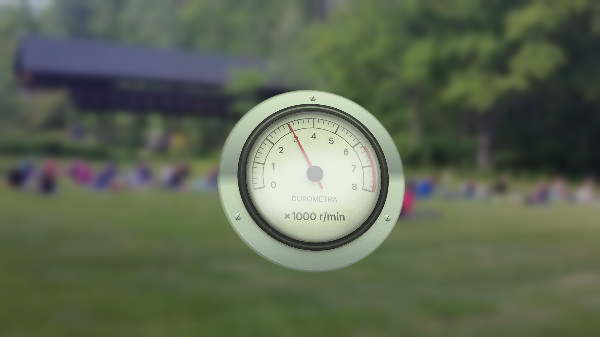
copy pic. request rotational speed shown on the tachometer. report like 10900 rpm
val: 3000 rpm
